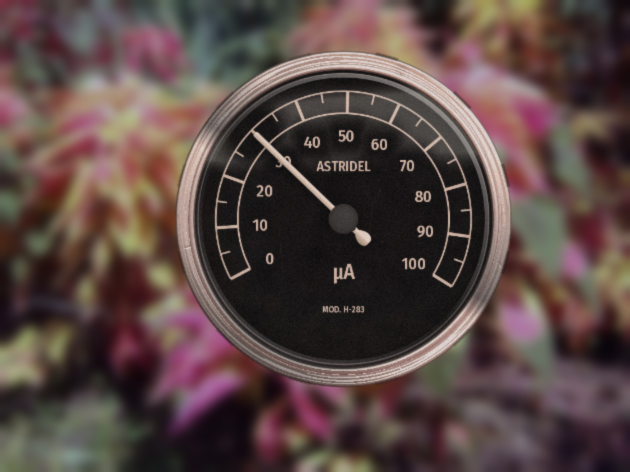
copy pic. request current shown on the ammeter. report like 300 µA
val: 30 µA
